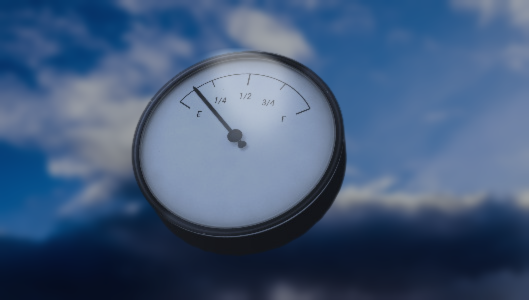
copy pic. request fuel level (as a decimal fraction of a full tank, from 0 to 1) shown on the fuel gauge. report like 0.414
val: 0.125
